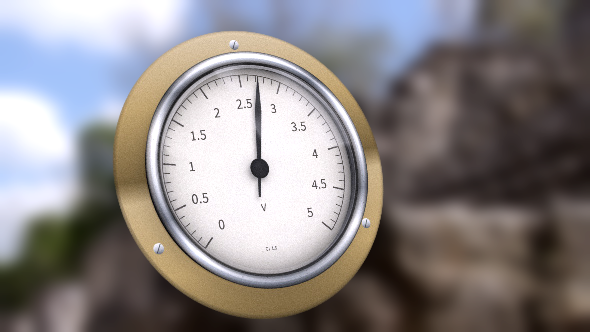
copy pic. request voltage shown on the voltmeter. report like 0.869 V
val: 2.7 V
